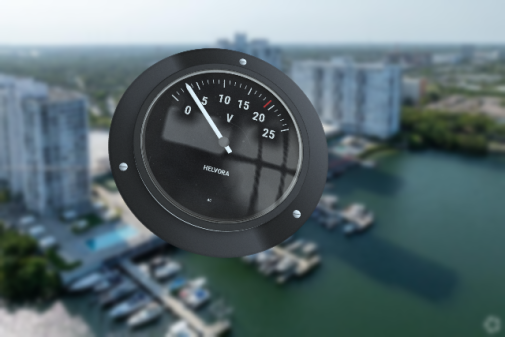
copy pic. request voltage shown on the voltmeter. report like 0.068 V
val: 3 V
